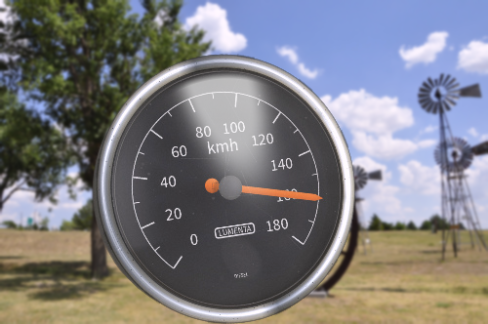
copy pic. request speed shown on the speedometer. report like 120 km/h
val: 160 km/h
